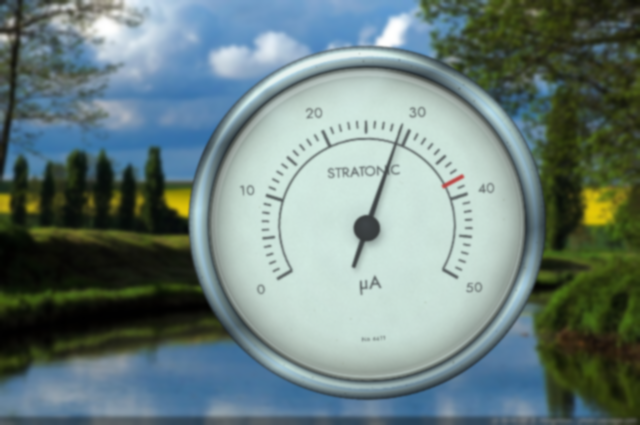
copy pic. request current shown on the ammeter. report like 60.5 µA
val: 29 µA
